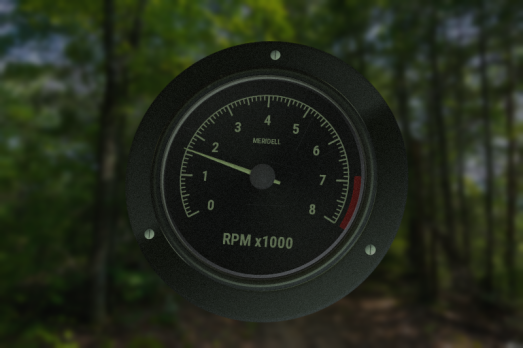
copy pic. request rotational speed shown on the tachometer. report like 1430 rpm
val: 1600 rpm
